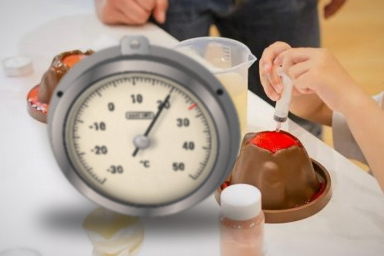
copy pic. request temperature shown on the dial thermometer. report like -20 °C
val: 20 °C
